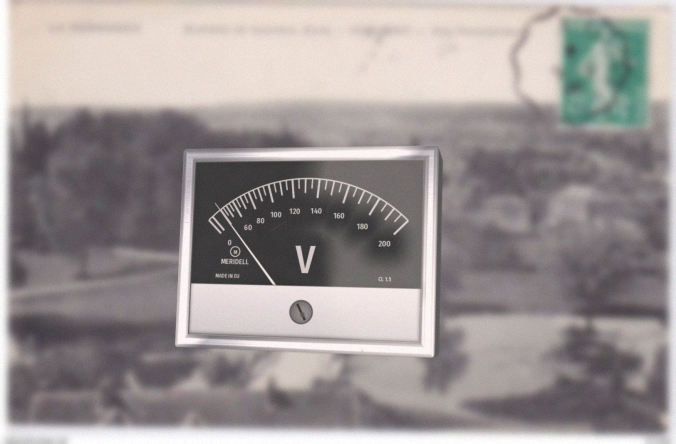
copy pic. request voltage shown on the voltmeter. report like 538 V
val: 40 V
